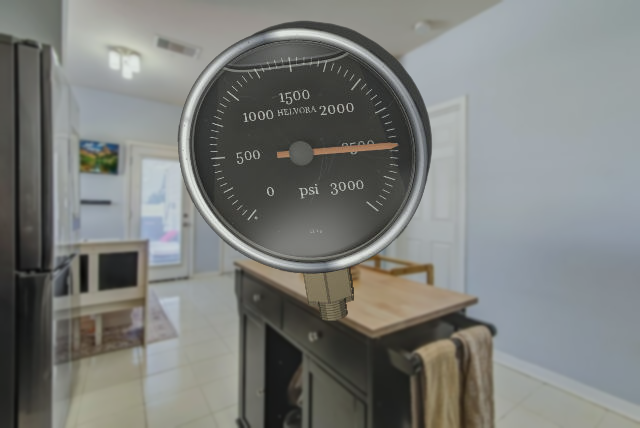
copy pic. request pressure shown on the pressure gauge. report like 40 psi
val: 2500 psi
